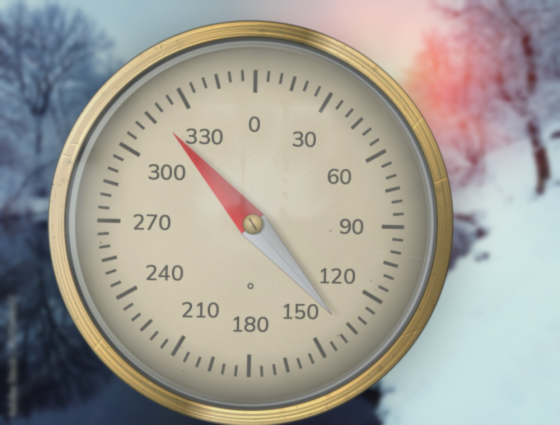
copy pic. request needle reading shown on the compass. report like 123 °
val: 317.5 °
